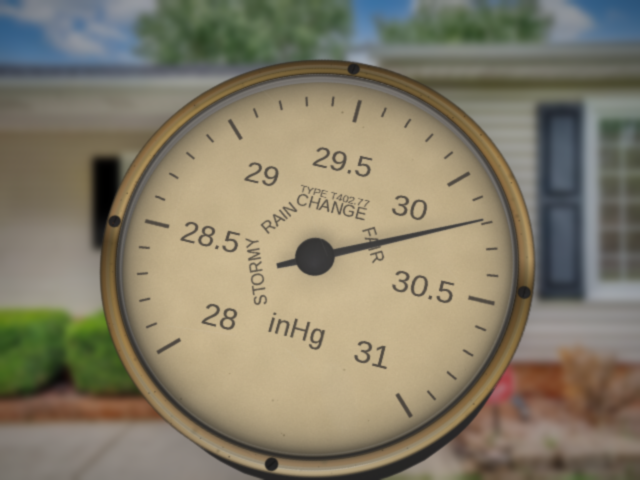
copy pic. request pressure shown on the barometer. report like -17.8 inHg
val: 30.2 inHg
